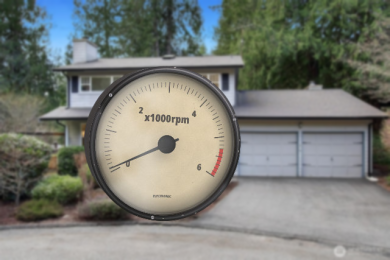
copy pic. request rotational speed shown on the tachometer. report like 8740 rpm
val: 100 rpm
